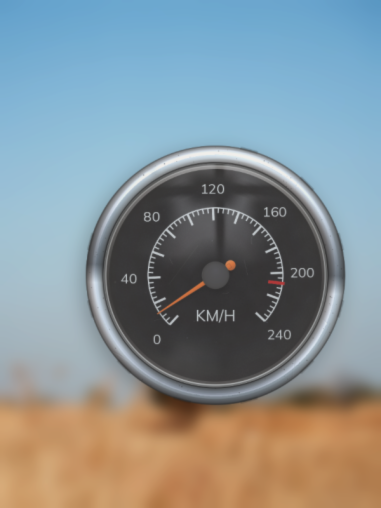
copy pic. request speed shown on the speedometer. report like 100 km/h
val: 12 km/h
